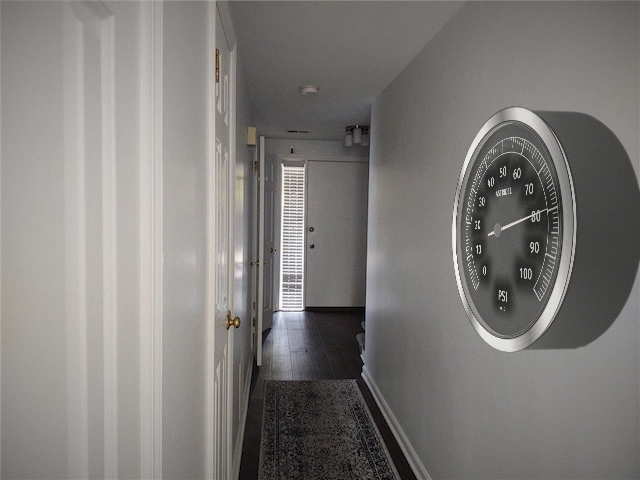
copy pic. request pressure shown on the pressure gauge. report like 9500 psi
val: 80 psi
